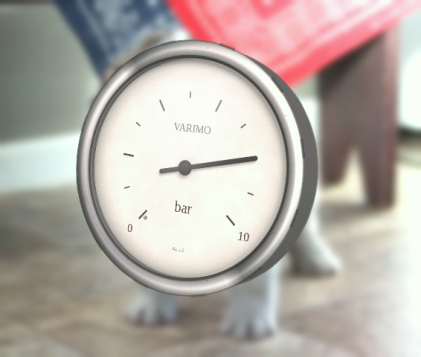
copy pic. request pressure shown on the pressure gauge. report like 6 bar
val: 8 bar
